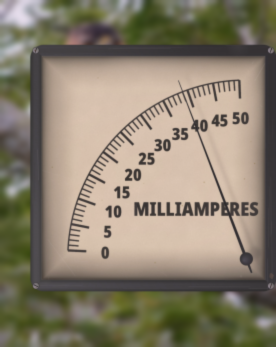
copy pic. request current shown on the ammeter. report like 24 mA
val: 39 mA
